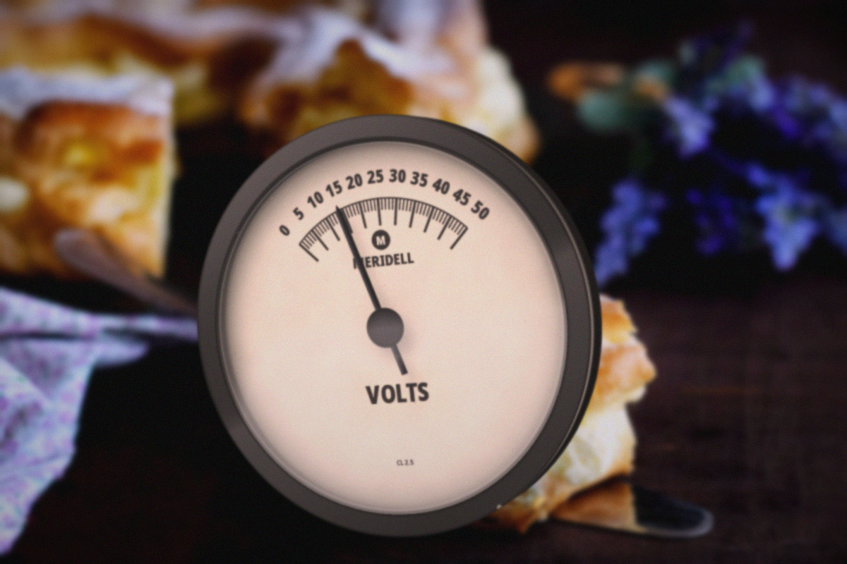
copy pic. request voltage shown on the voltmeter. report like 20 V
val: 15 V
